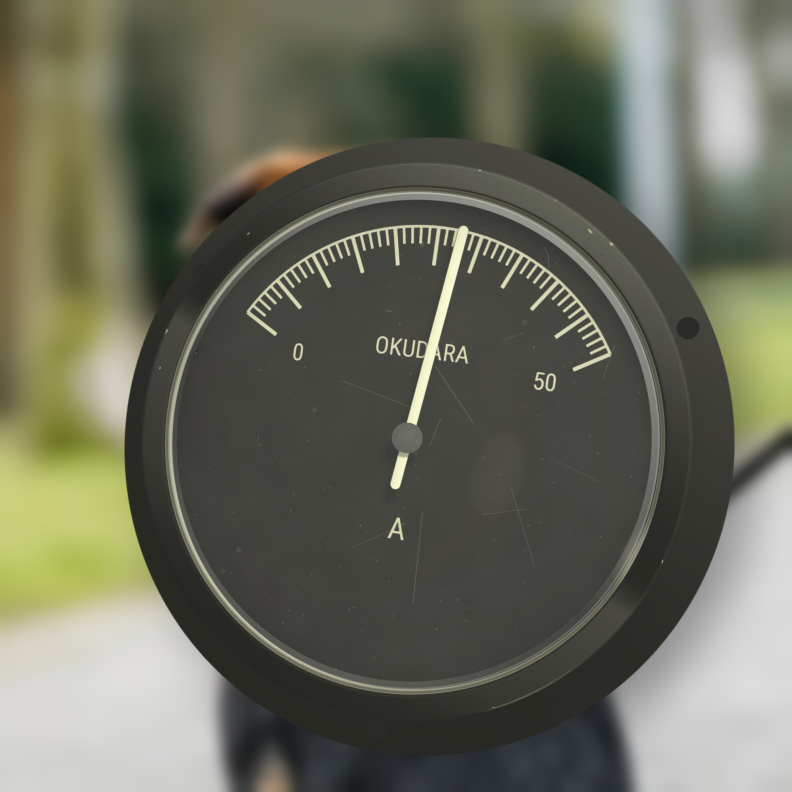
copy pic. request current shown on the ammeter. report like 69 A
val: 28 A
